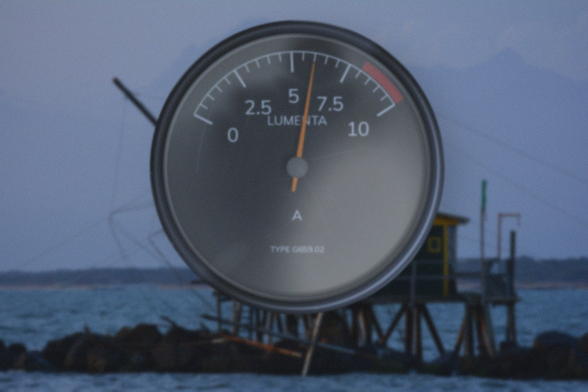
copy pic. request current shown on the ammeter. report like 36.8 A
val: 6 A
